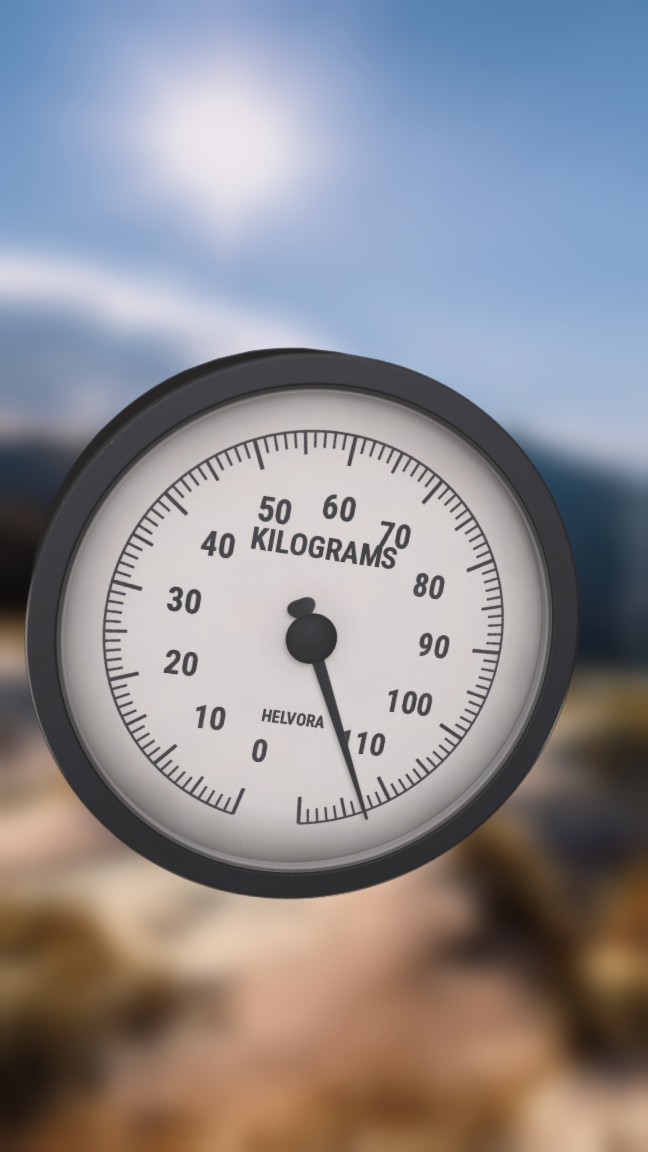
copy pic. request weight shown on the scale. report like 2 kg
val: 113 kg
